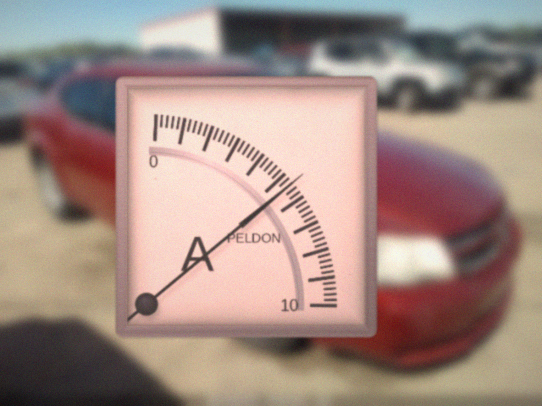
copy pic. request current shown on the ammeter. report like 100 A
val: 5.4 A
